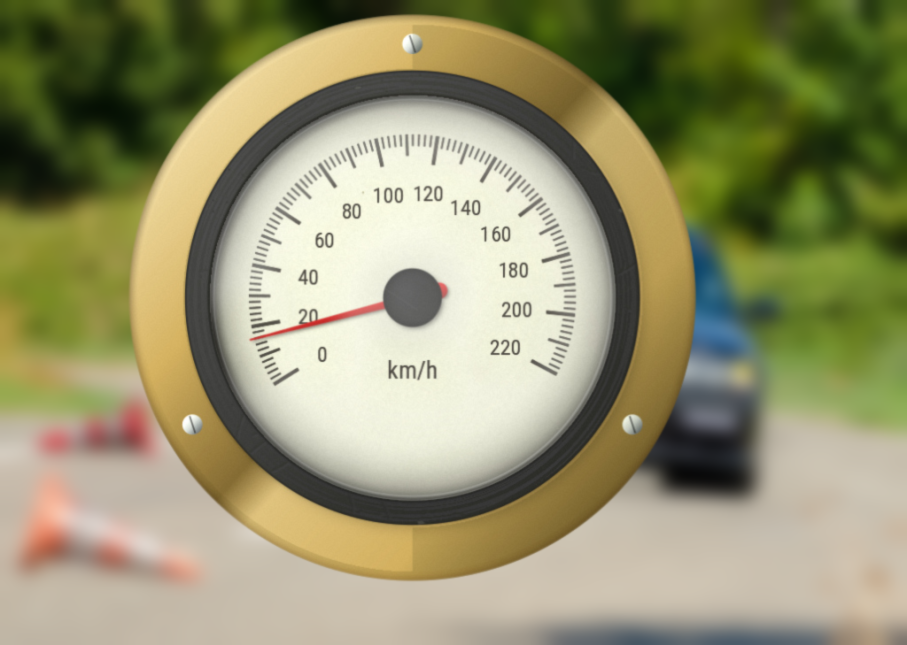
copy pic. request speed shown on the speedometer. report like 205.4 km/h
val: 16 km/h
